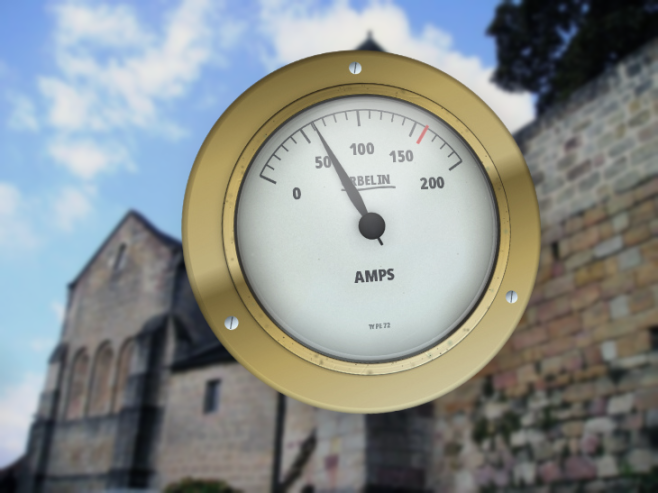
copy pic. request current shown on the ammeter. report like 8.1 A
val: 60 A
